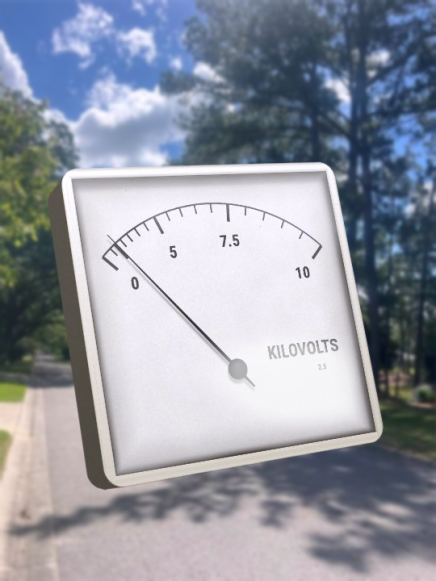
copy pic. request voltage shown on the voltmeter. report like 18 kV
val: 2.5 kV
